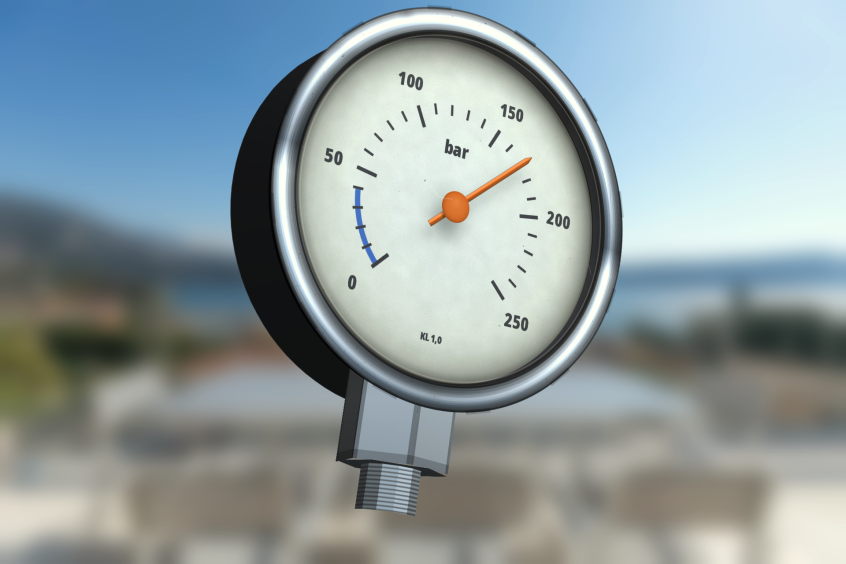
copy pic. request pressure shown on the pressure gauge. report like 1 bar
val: 170 bar
